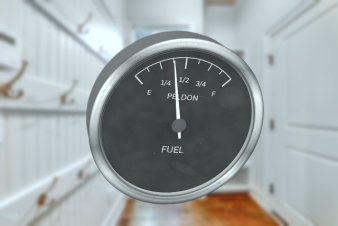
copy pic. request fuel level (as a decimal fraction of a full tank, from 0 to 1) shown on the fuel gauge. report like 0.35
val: 0.375
